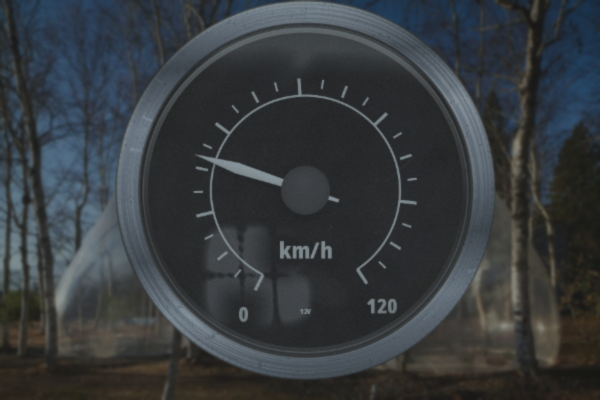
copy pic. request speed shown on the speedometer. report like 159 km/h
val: 32.5 km/h
